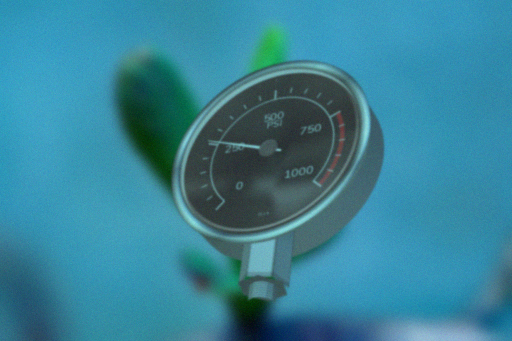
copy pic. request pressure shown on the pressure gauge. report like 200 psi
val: 250 psi
